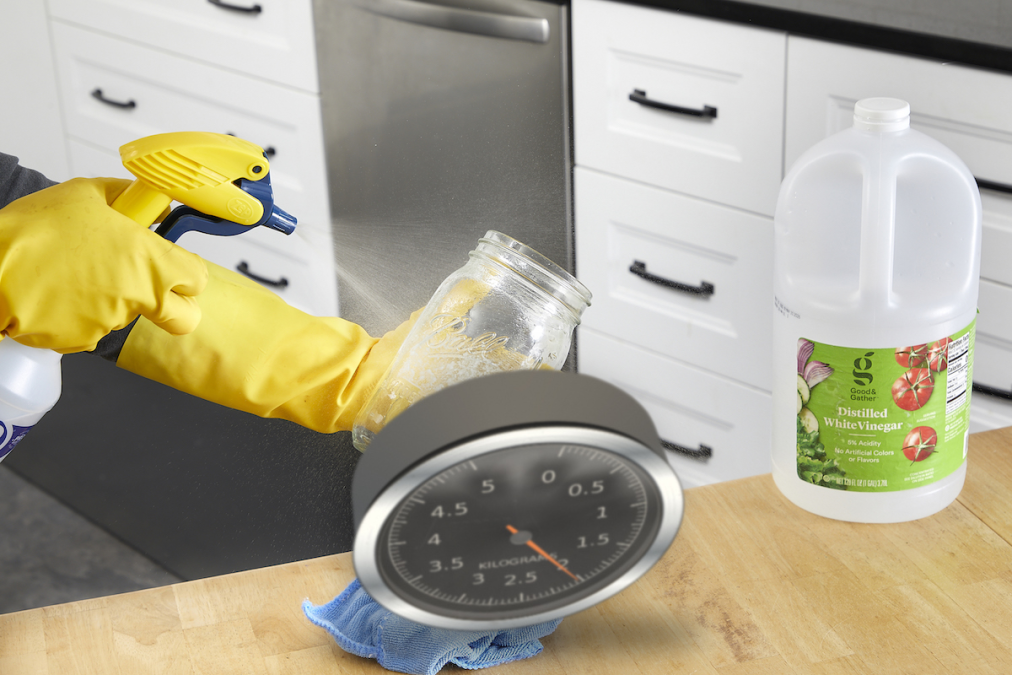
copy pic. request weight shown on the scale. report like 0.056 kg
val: 2 kg
